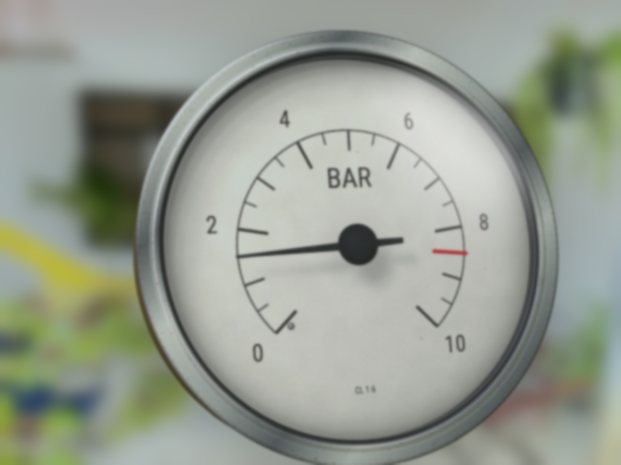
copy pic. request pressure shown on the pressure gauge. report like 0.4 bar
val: 1.5 bar
